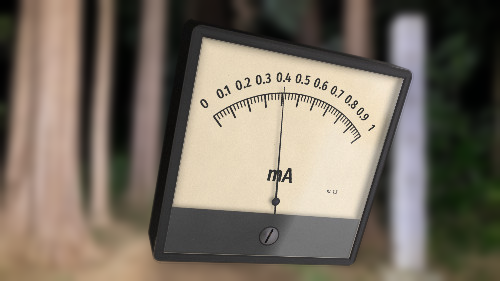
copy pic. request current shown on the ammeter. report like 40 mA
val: 0.4 mA
